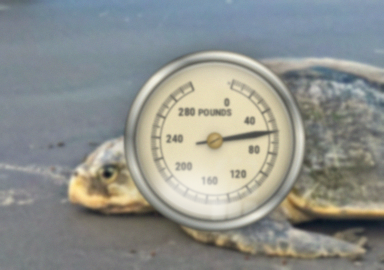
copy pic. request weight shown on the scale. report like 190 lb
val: 60 lb
